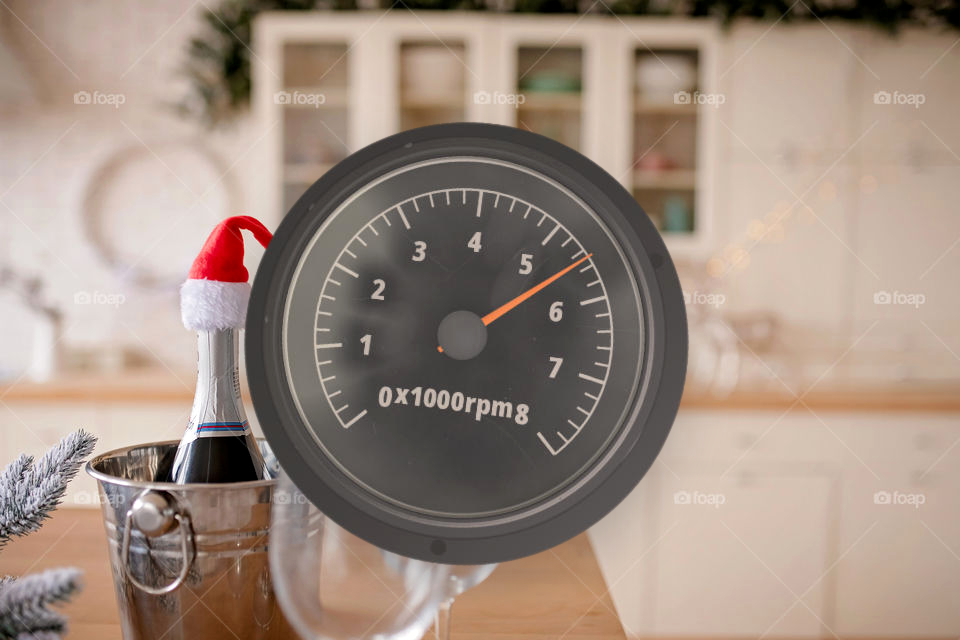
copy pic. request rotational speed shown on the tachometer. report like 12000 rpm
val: 5500 rpm
